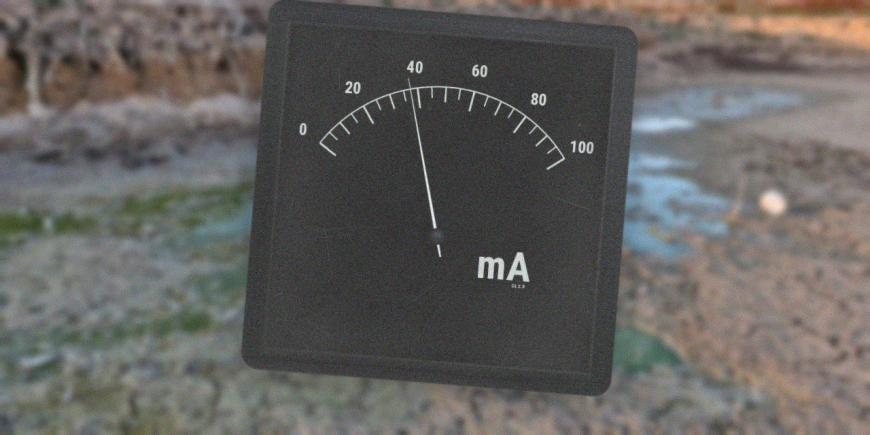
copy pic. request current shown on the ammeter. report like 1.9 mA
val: 37.5 mA
